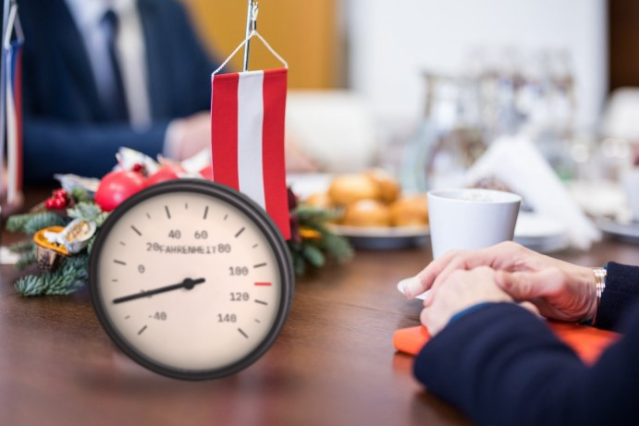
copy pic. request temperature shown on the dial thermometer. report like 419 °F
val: -20 °F
